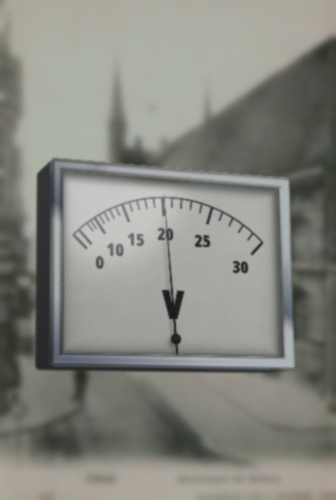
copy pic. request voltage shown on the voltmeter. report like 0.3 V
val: 20 V
